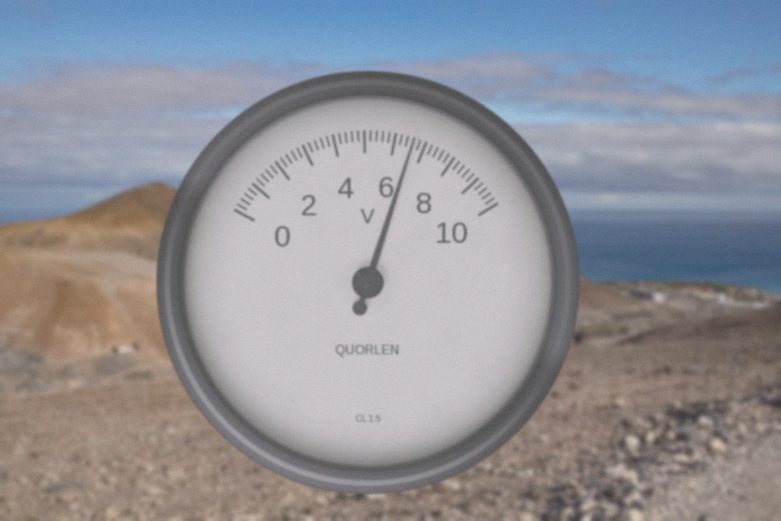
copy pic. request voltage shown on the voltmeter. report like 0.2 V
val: 6.6 V
